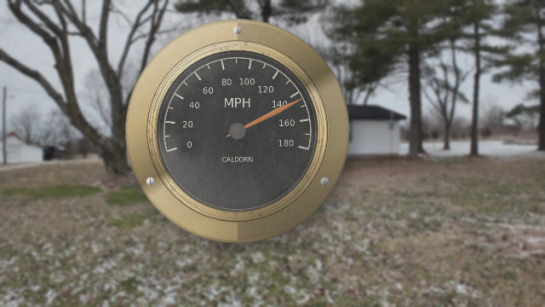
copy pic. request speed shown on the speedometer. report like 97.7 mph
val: 145 mph
